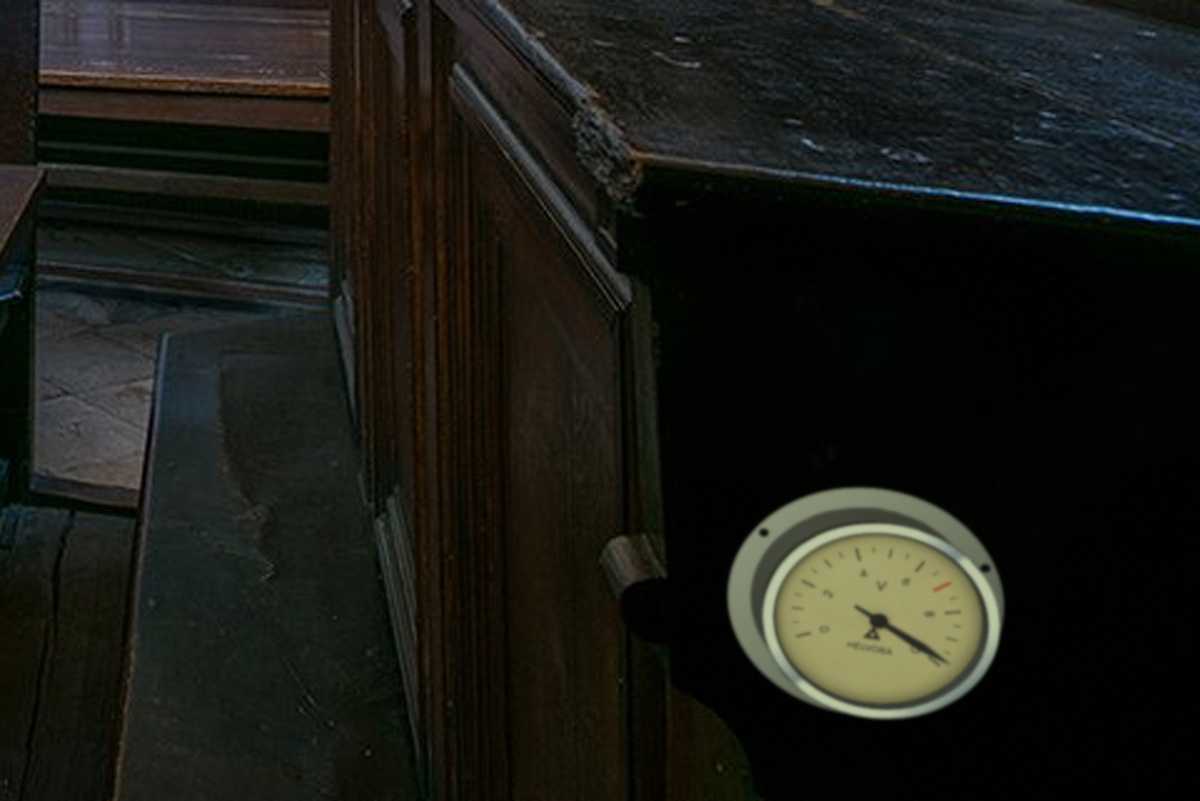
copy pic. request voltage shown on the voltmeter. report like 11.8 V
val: 9.75 V
